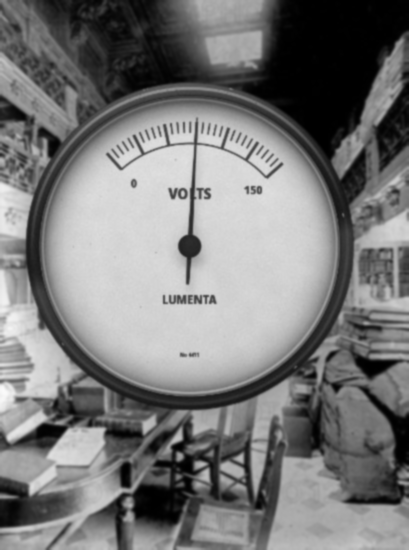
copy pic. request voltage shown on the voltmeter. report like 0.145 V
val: 75 V
